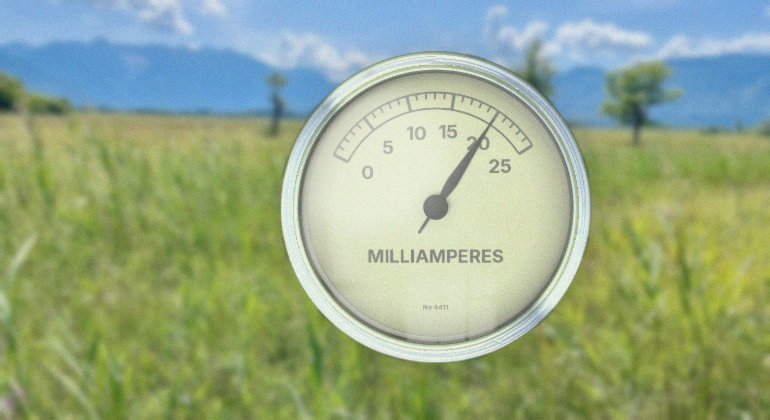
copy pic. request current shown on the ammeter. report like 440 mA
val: 20 mA
